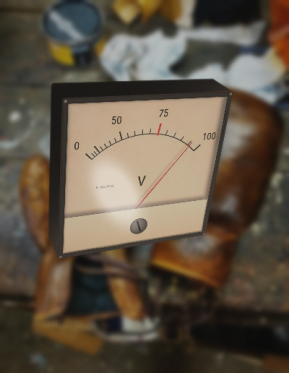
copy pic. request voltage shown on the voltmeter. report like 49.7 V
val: 95 V
